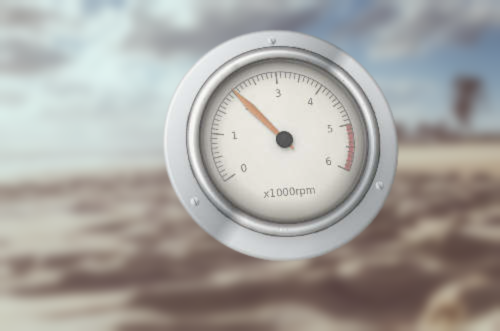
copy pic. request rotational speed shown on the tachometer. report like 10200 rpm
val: 2000 rpm
